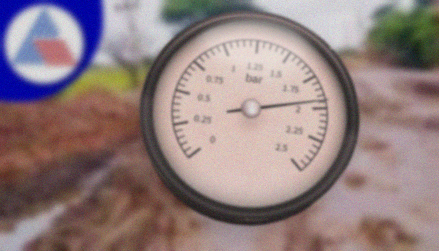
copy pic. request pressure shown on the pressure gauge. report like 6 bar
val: 1.95 bar
